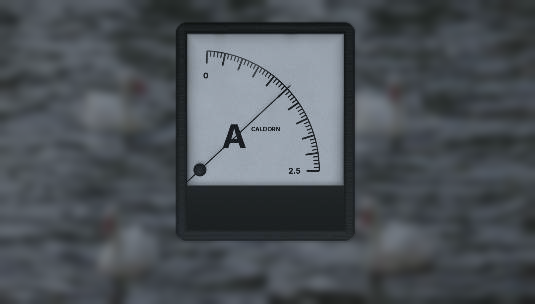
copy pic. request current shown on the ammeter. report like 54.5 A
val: 1.25 A
